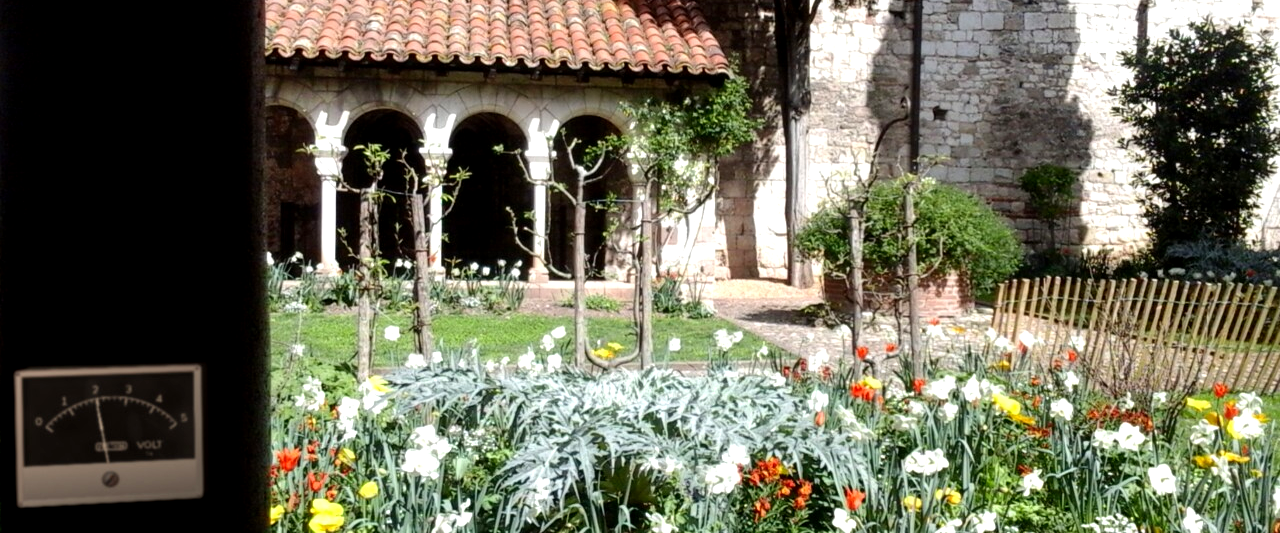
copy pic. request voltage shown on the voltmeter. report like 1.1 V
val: 2 V
